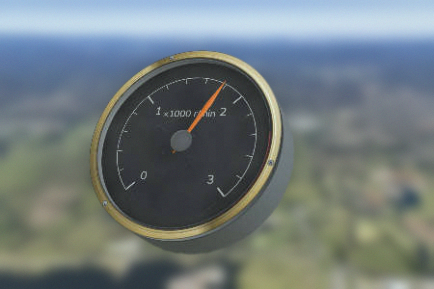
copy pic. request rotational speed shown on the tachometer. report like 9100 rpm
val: 1800 rpm
